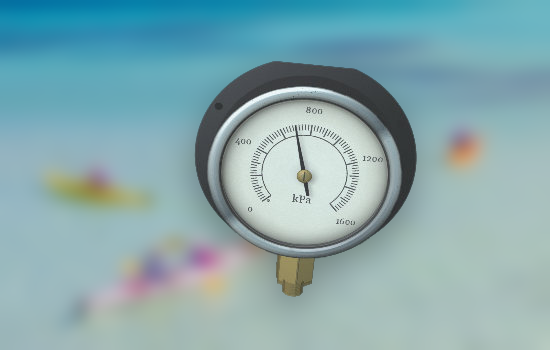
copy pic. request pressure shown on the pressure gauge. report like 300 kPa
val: 700 kPa
